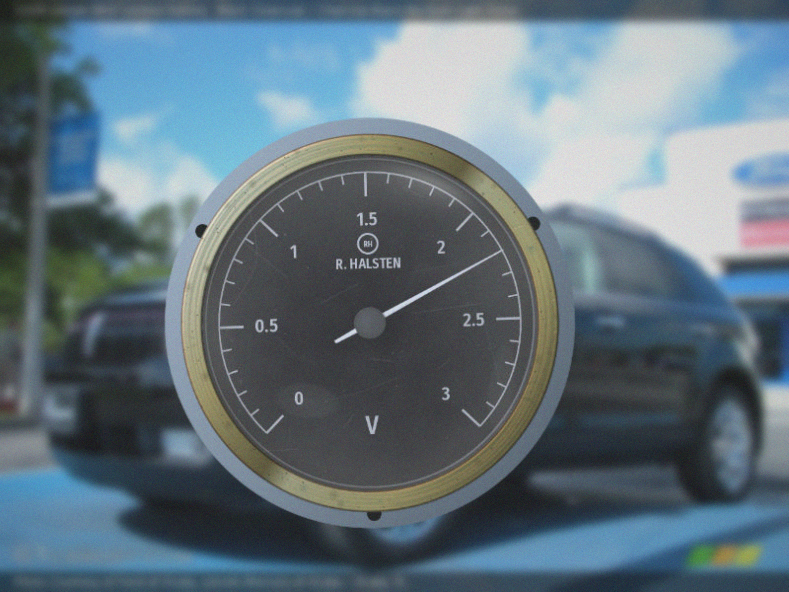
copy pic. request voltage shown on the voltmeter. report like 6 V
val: 2.2 V
